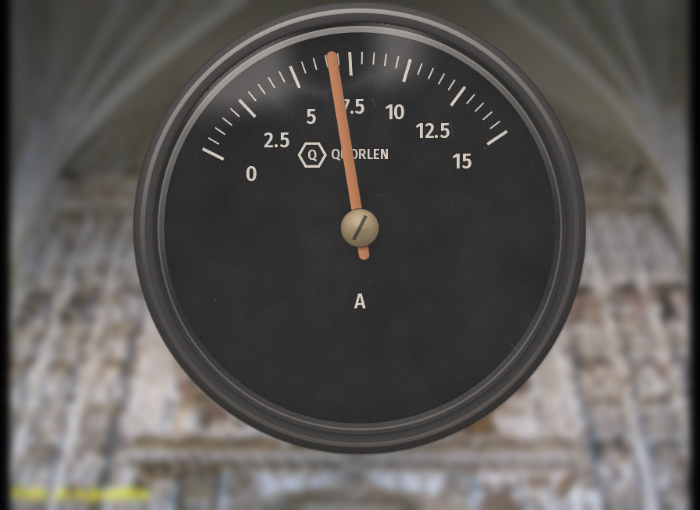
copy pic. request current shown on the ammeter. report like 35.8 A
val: 6.75 A
